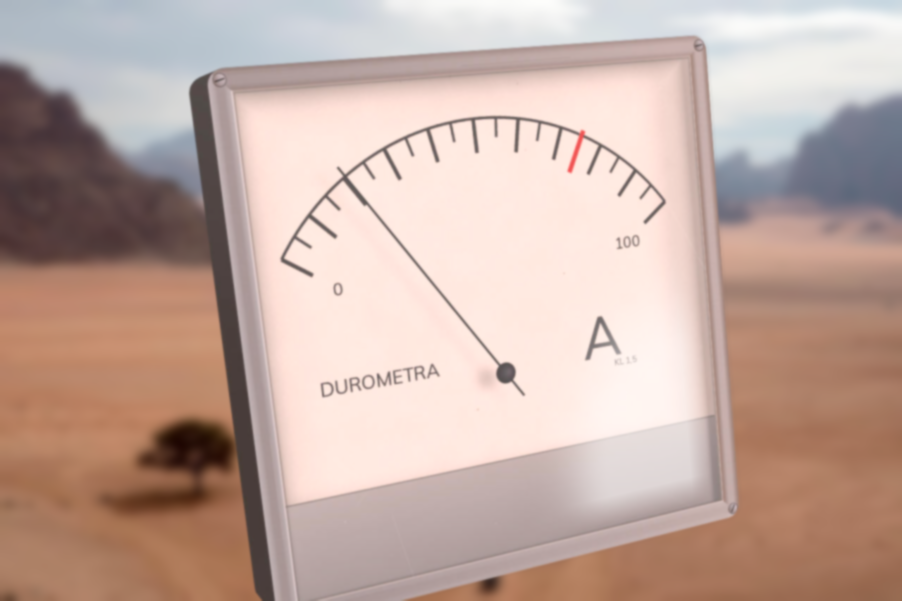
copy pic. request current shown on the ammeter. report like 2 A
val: 20 A
